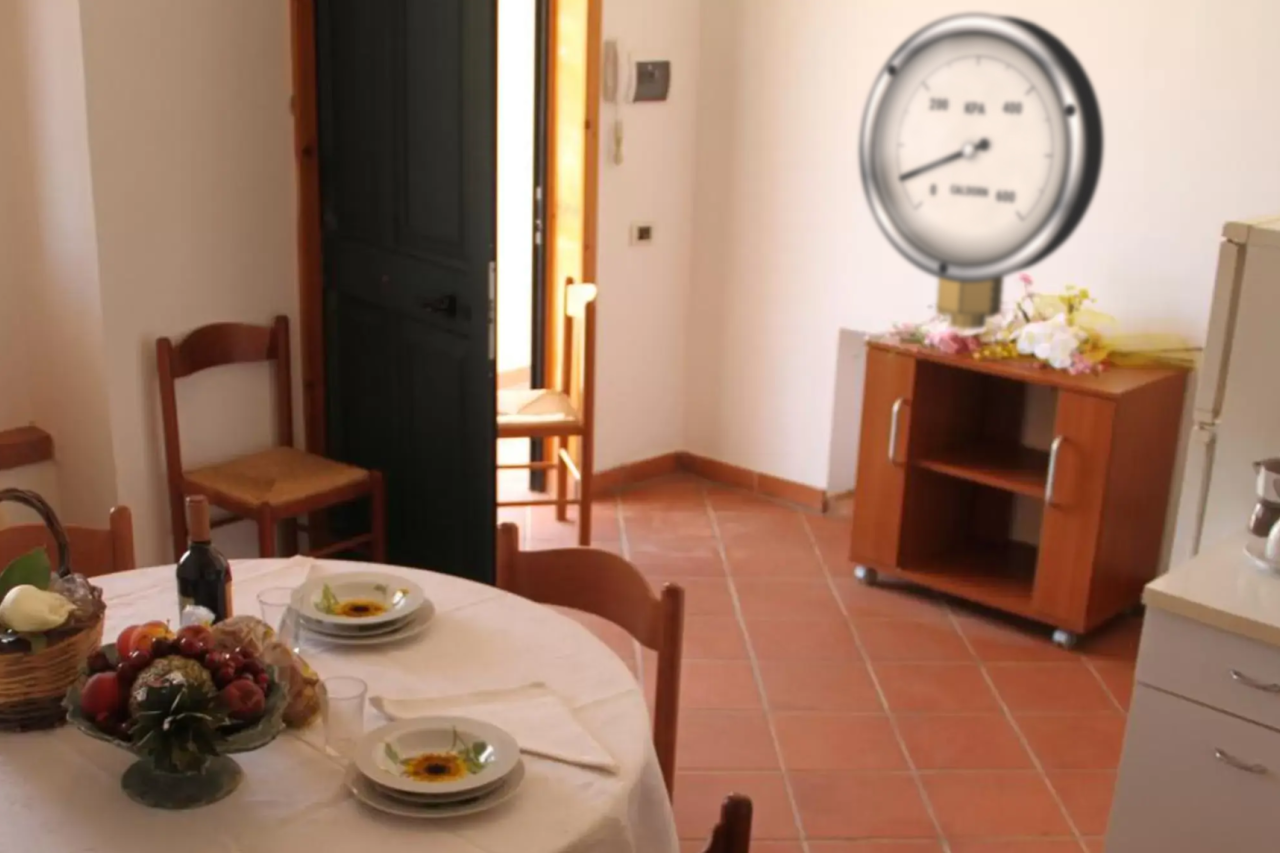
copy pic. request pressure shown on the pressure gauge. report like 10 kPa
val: 50 kPa
